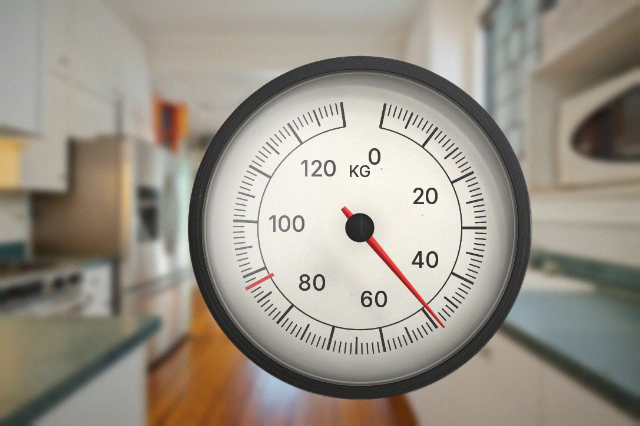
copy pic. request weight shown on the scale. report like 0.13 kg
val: 49 kg
